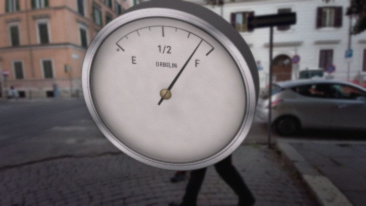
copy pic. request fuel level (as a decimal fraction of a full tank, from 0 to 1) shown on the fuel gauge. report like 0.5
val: 0.875
